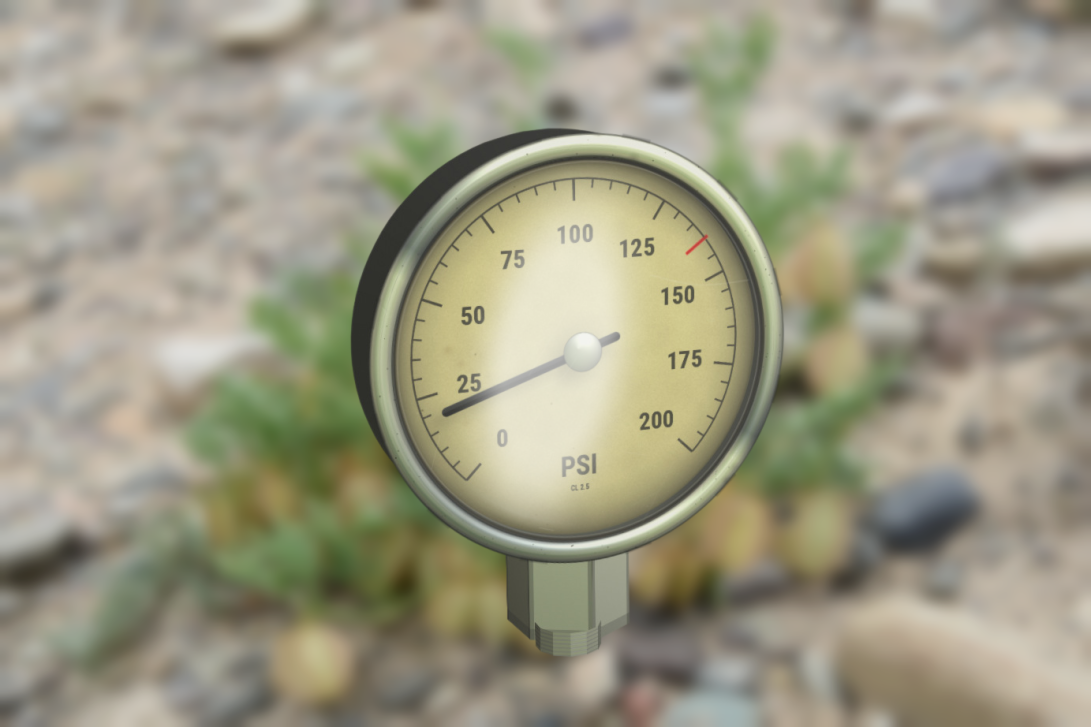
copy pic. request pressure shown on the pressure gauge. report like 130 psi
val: 20 psi
